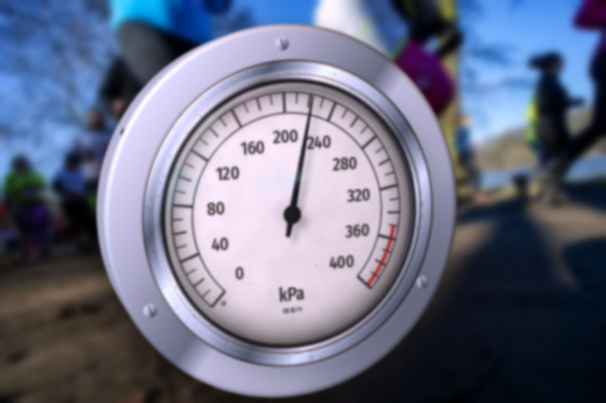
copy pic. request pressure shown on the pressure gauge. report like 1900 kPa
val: 220 kPa
